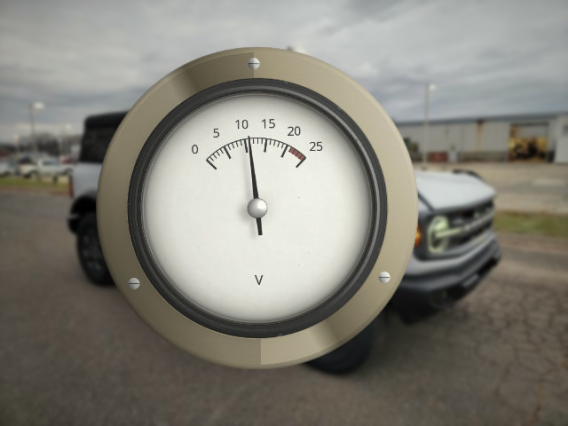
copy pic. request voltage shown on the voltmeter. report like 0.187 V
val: 11 V
